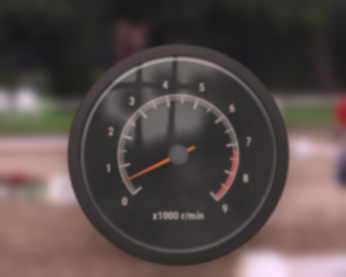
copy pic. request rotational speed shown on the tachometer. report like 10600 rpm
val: 500 rpm
